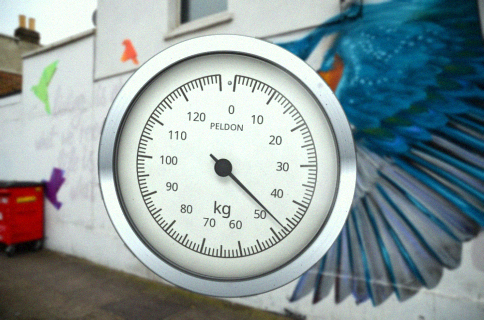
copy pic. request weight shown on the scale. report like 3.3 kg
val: 47 kg
